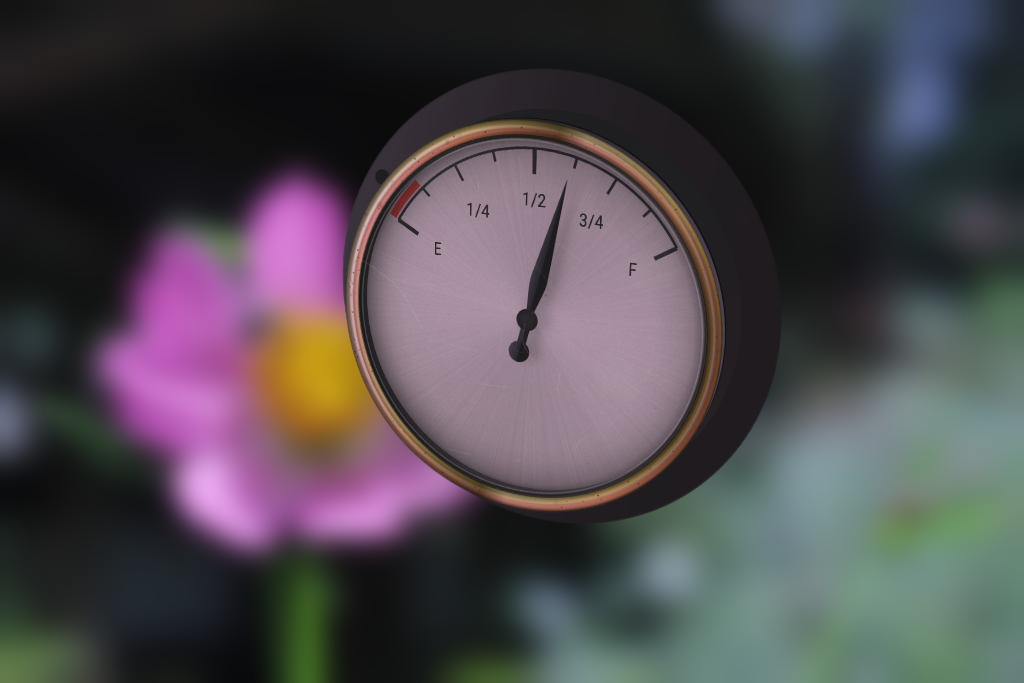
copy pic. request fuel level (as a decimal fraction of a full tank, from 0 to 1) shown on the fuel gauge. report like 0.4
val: 0.625
